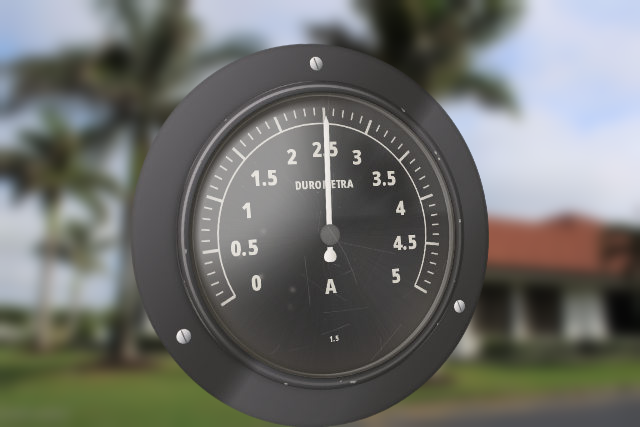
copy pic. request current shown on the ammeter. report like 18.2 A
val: 2.5 A
